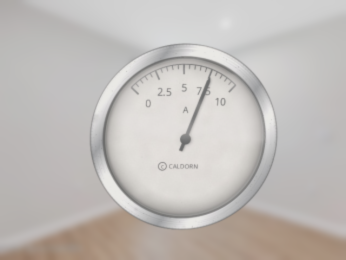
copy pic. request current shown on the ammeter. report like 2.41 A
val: 7.5 A
